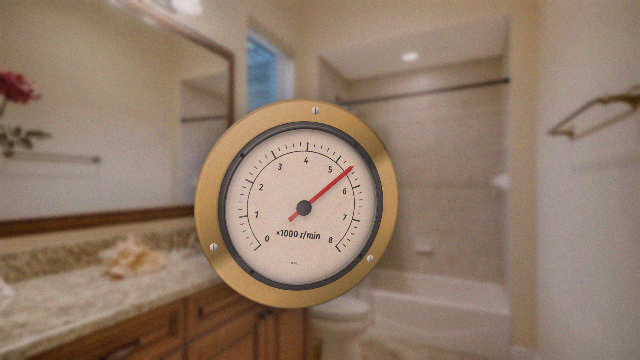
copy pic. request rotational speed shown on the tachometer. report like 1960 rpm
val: 5400 rpm
